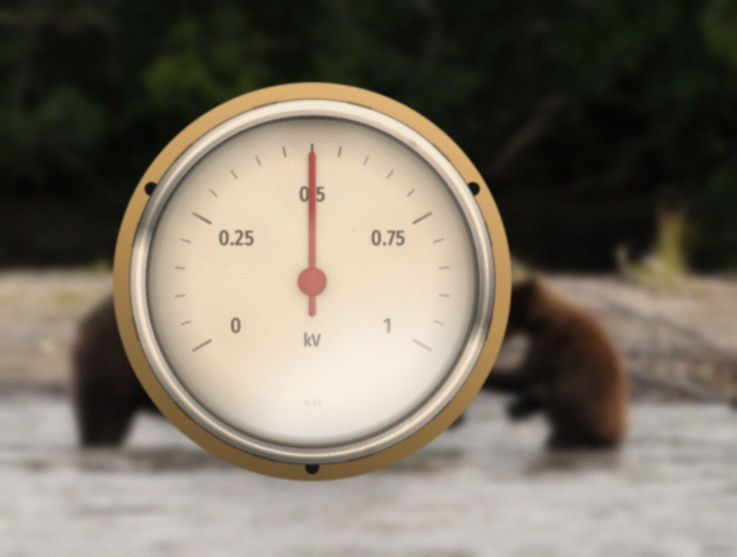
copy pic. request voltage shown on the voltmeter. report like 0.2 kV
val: 0.5 kV
